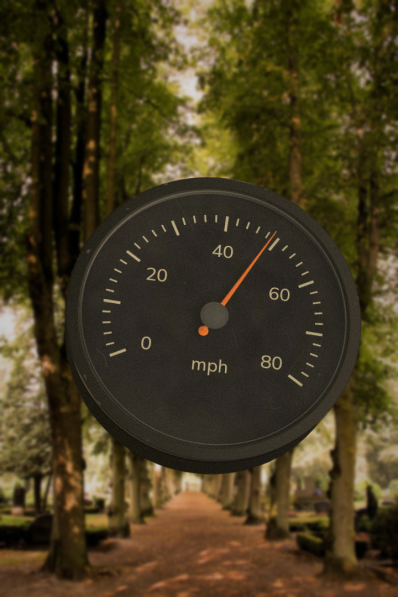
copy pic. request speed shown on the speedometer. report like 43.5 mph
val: 49 mph
